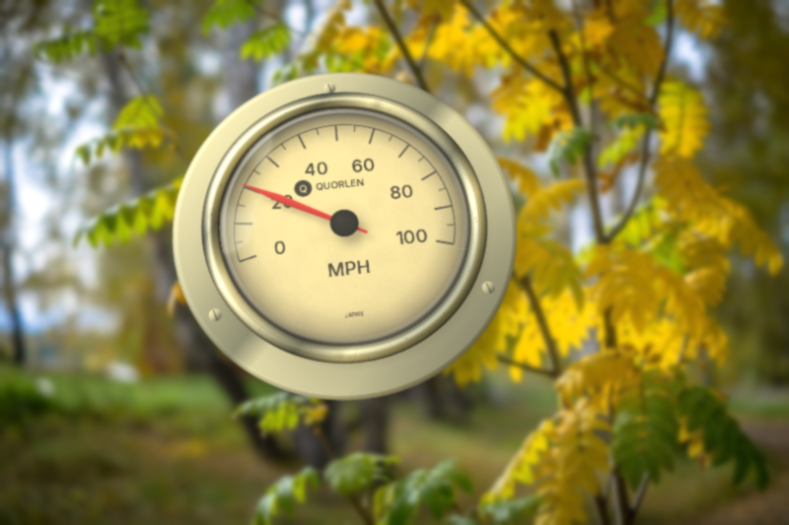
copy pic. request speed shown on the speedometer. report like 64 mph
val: 20 mph
